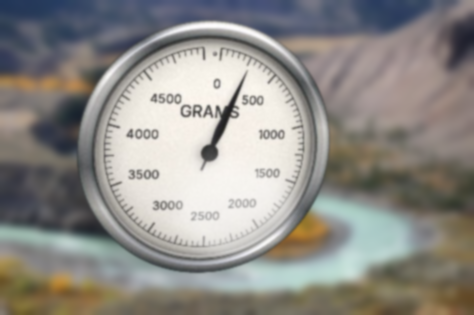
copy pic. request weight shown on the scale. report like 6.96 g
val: 250 g
